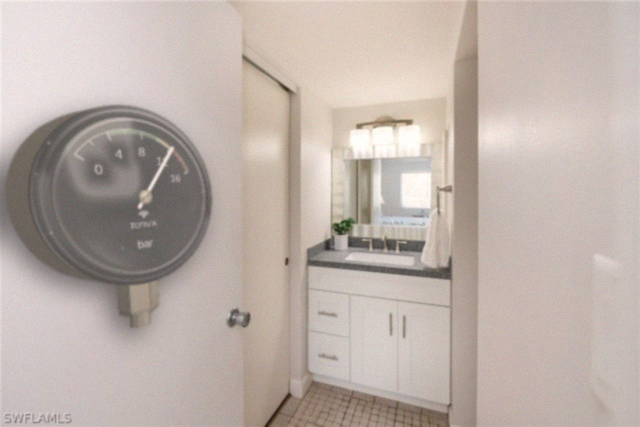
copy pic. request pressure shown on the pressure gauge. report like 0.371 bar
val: 12 bar
